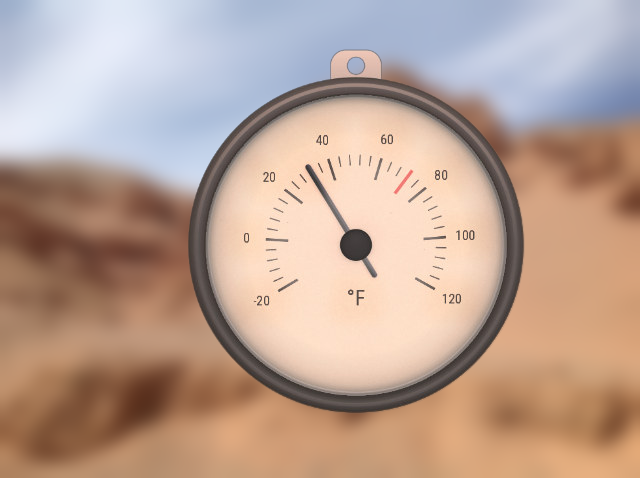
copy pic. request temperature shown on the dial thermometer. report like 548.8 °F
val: 32 °F
